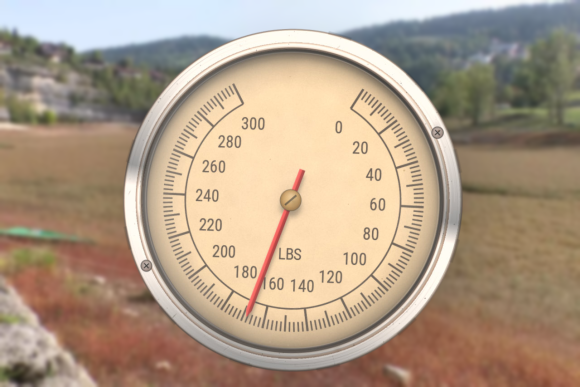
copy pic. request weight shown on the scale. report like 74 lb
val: 168 lb
